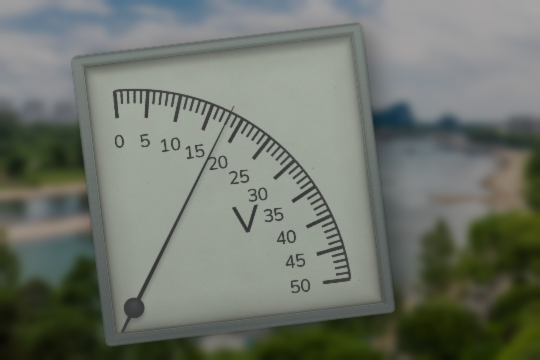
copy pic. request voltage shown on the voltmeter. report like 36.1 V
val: 18 V
